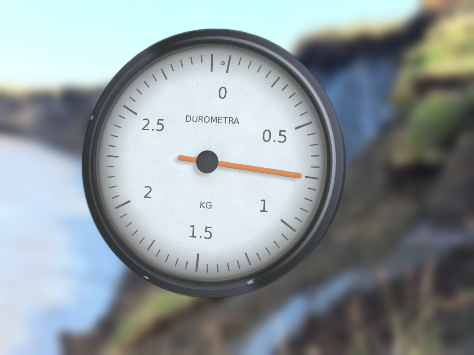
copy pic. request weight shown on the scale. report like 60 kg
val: 0.75 kg
